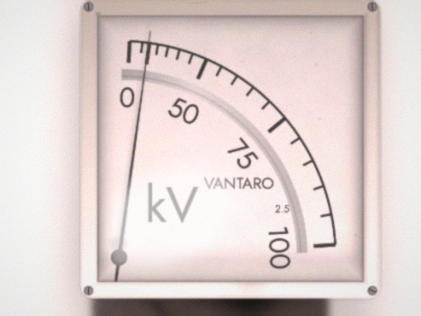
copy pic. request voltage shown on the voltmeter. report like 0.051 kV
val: 25 kV
